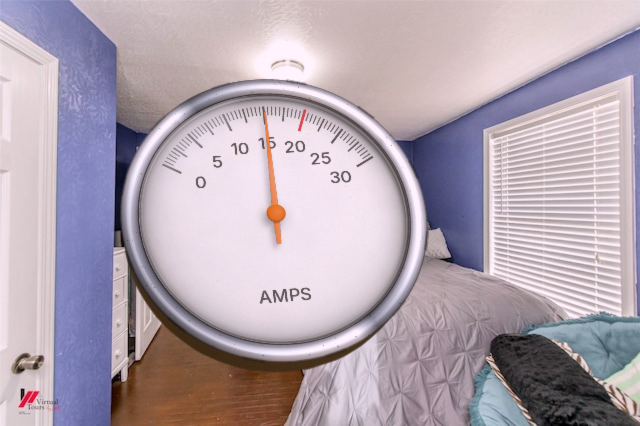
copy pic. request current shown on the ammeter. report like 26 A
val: 15 A
